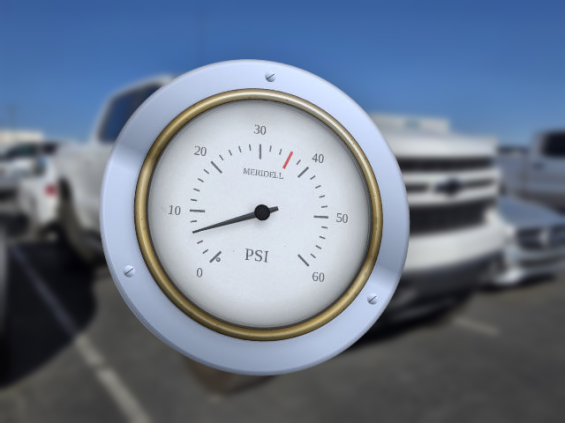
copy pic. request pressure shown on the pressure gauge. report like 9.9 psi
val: 6 psi
